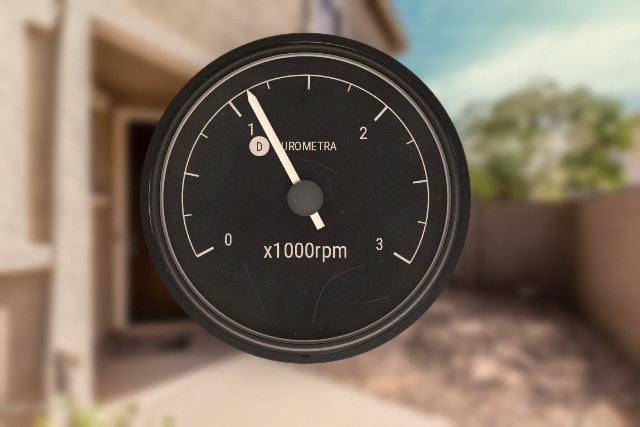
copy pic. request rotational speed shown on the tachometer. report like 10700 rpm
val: 1125 rpm
